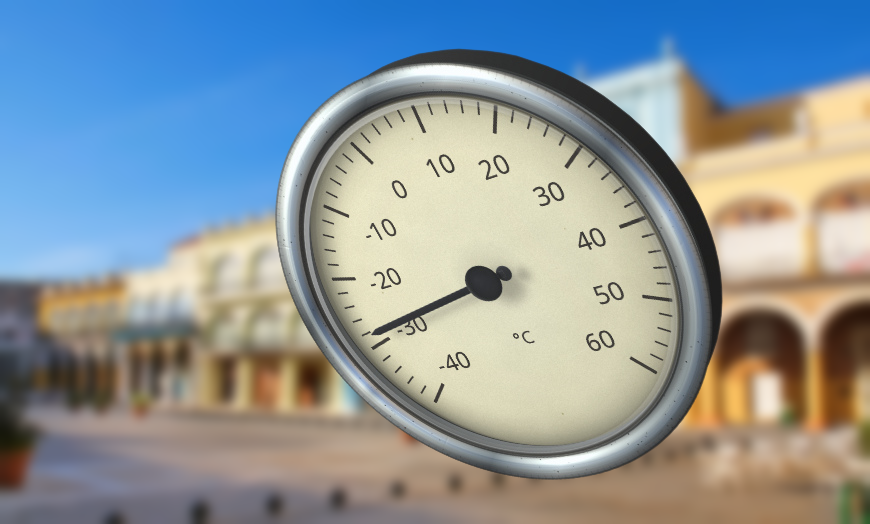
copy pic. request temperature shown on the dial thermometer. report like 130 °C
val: -28 °C
